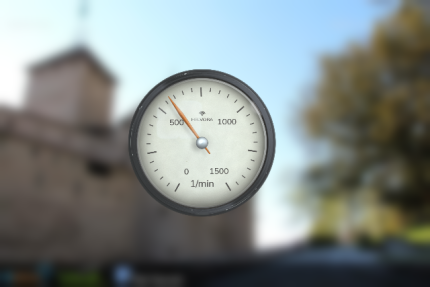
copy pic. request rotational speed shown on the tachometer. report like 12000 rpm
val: 575 rpm
